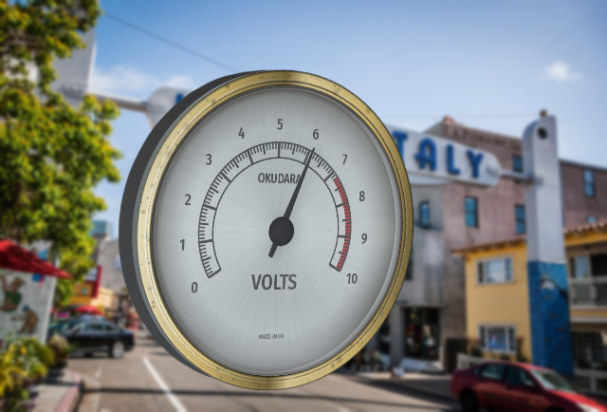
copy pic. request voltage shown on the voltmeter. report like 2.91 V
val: 6 V
